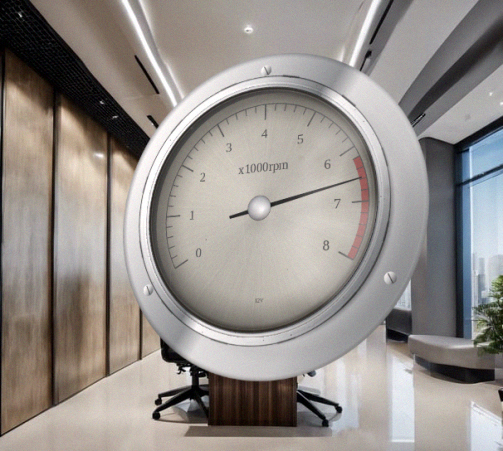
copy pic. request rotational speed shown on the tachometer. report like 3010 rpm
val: 6600 rpm
